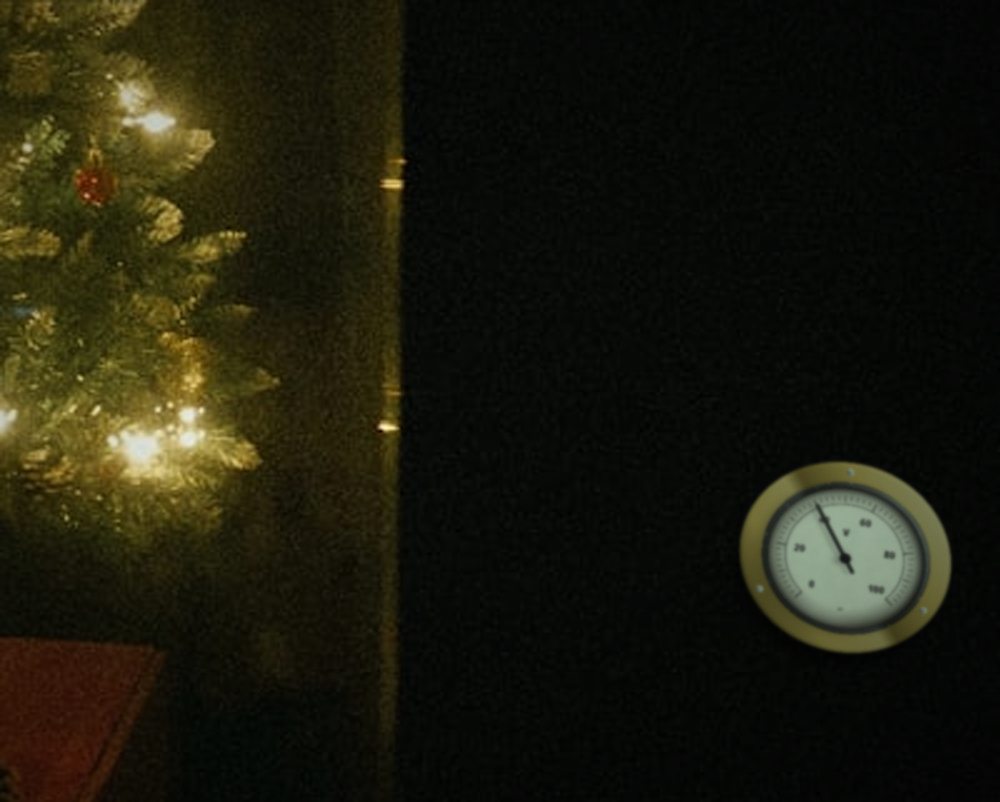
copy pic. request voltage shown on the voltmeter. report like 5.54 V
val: 40 V
